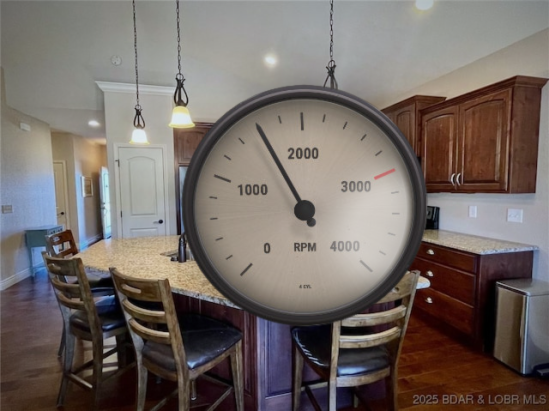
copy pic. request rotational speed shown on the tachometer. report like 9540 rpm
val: 1600 rpm
